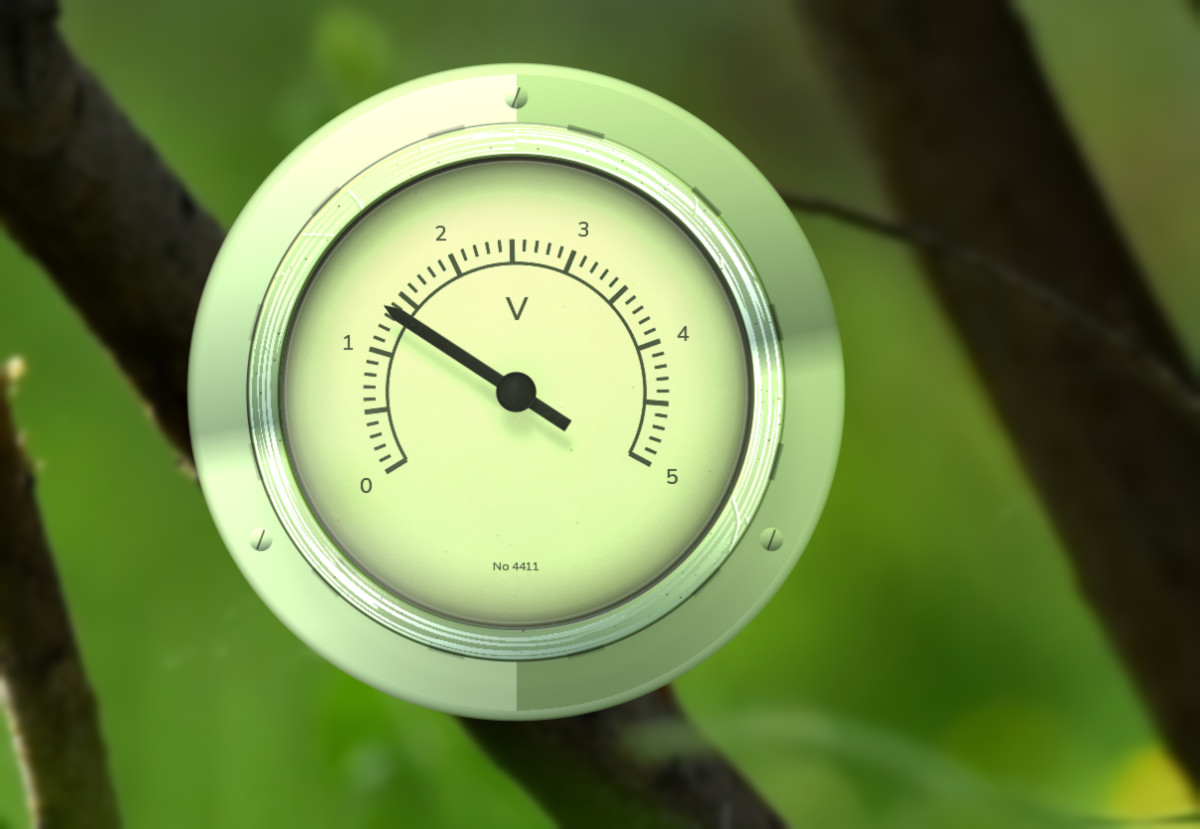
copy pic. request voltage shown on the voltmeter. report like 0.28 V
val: 1.35 V
